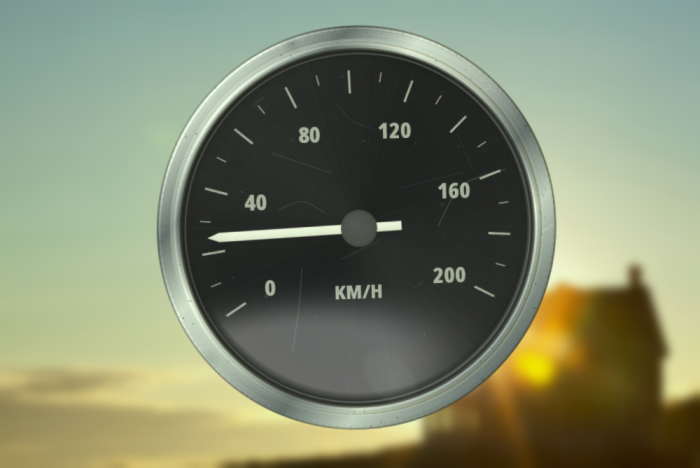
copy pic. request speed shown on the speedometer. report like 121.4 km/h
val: 25 km/h
